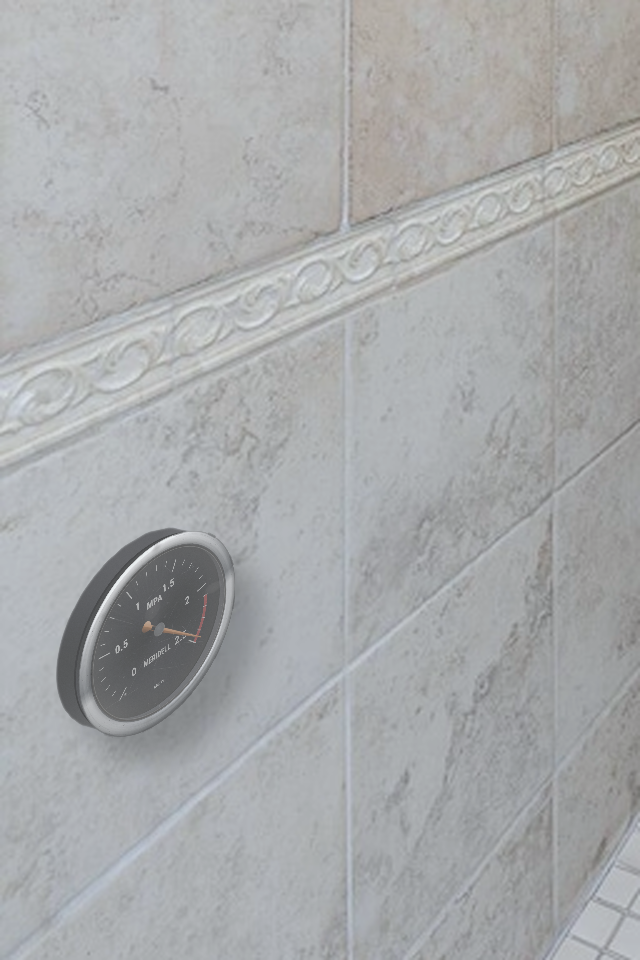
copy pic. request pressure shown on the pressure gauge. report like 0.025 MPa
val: 2.45 MPa
